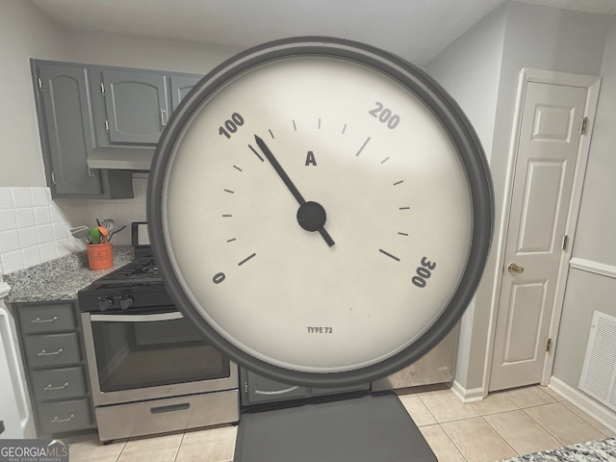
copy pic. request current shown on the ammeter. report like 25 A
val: 110 A
